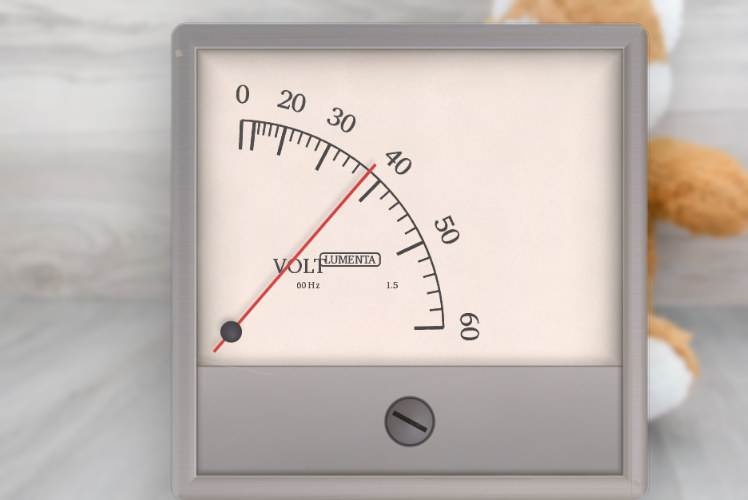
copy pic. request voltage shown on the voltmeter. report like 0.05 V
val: 38 V
